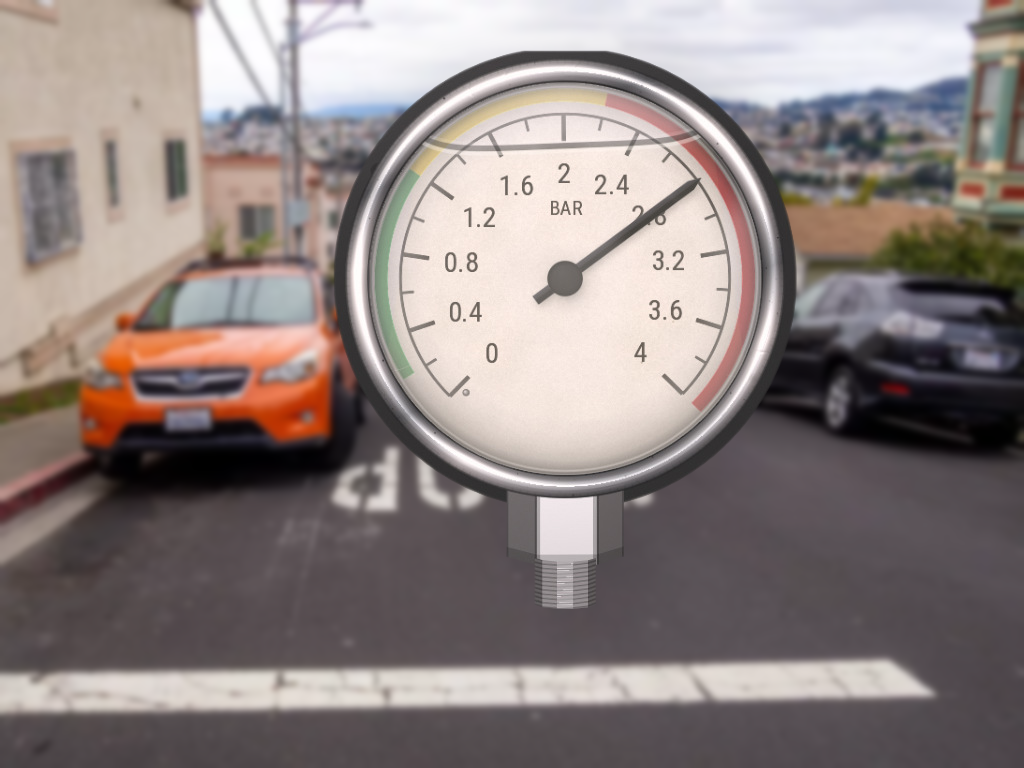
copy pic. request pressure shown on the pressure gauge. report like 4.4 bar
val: 2.8 bar
